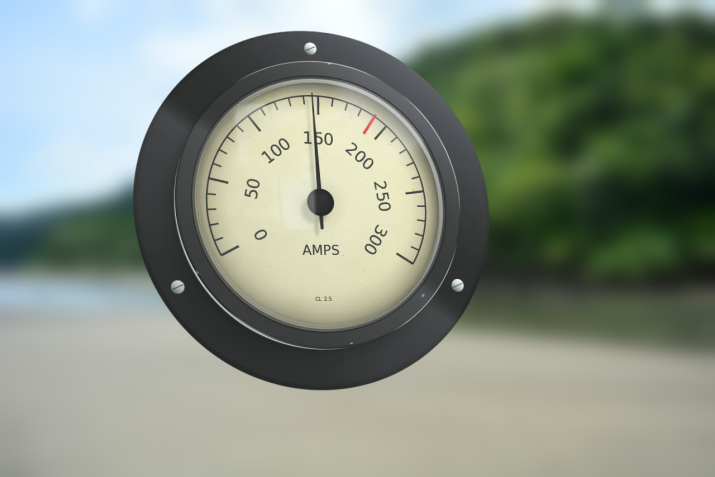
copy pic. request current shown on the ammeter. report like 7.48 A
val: 145 A
